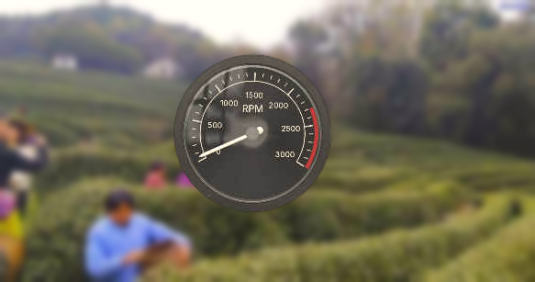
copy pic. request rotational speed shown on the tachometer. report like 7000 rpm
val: 50 rpm
